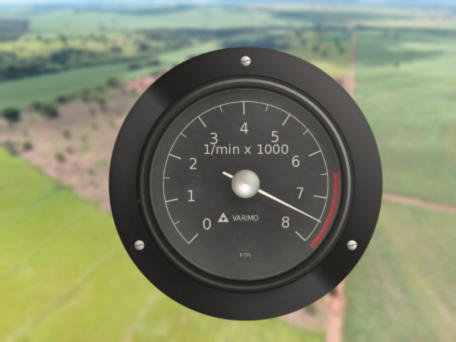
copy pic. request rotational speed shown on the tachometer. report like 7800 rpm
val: 7500 rpm
